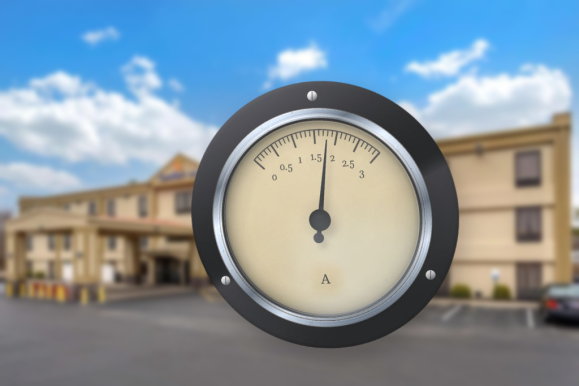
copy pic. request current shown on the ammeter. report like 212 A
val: 1.8 A
